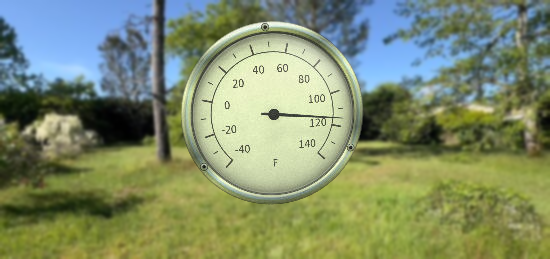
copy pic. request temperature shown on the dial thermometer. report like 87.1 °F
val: 115 °F
